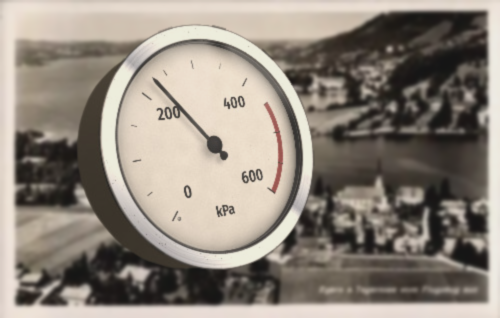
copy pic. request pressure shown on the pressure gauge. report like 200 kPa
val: 225 kPa
